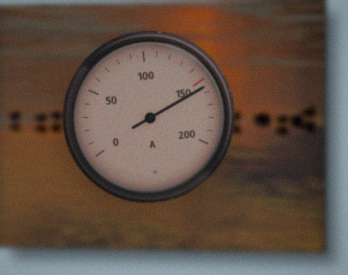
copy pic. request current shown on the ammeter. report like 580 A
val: 155 A
